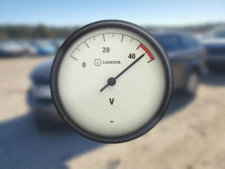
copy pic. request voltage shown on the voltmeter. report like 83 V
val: 45 V
